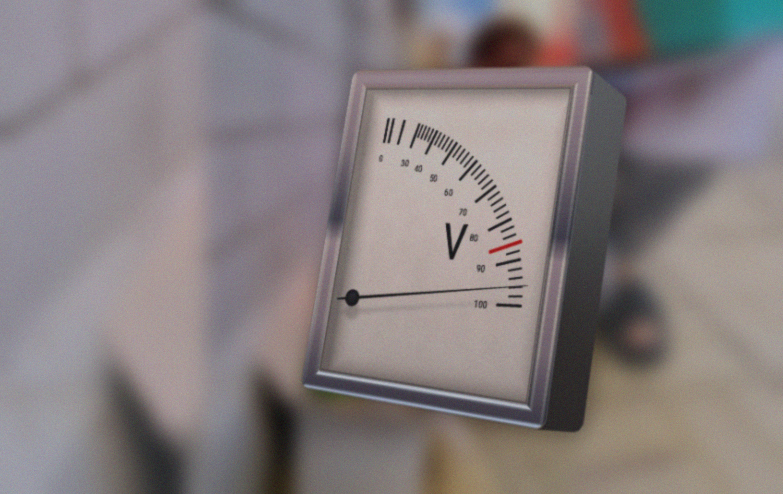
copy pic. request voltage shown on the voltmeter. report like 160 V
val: 96 V
